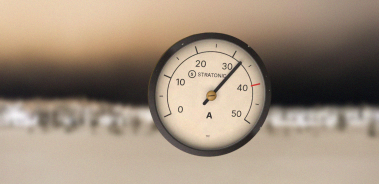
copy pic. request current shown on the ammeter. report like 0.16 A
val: 32.5 A
